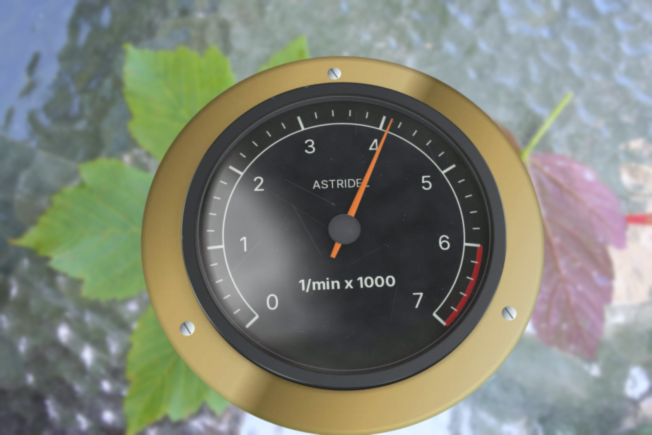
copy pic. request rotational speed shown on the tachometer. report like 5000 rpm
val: 4100 rpm
